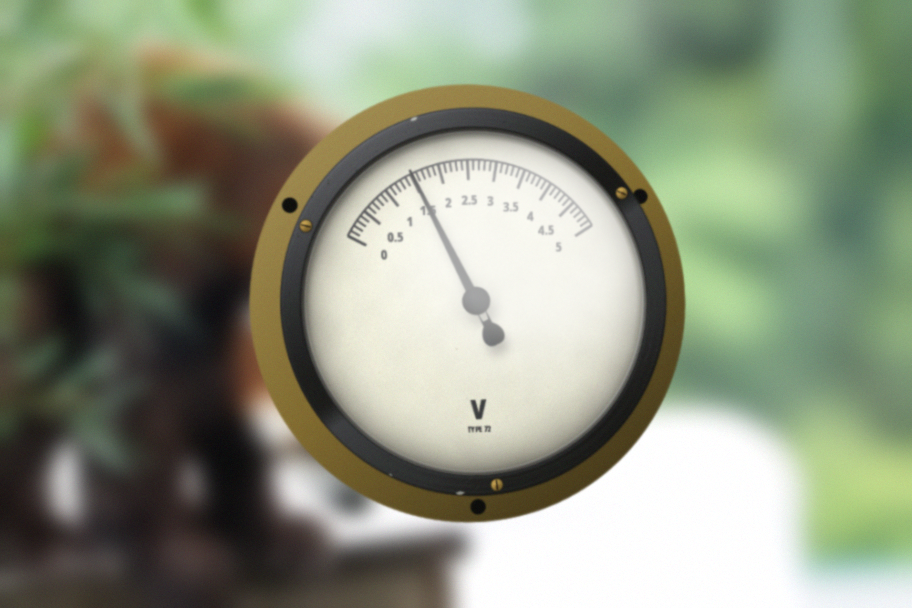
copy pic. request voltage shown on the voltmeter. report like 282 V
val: 1.5 V
